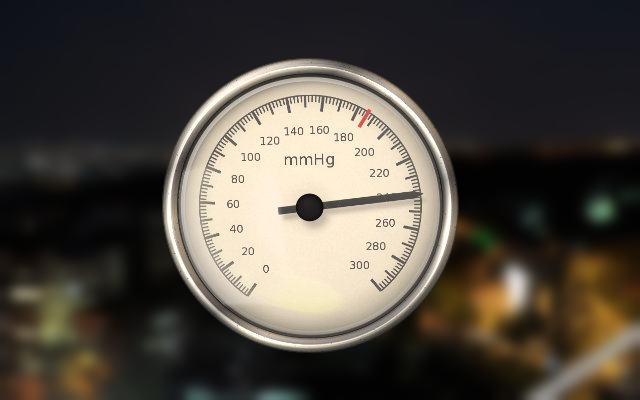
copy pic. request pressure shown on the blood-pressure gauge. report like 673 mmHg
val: 240 mmHg
